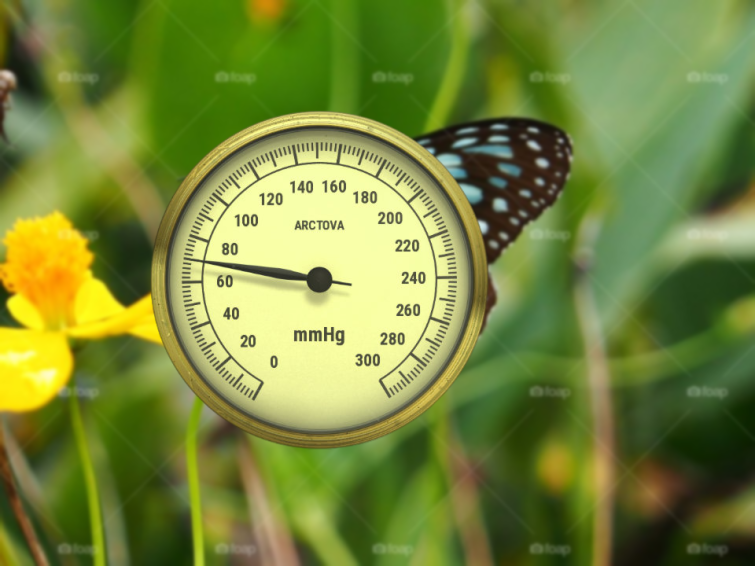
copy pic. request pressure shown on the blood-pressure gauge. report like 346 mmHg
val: 70 mmHg
